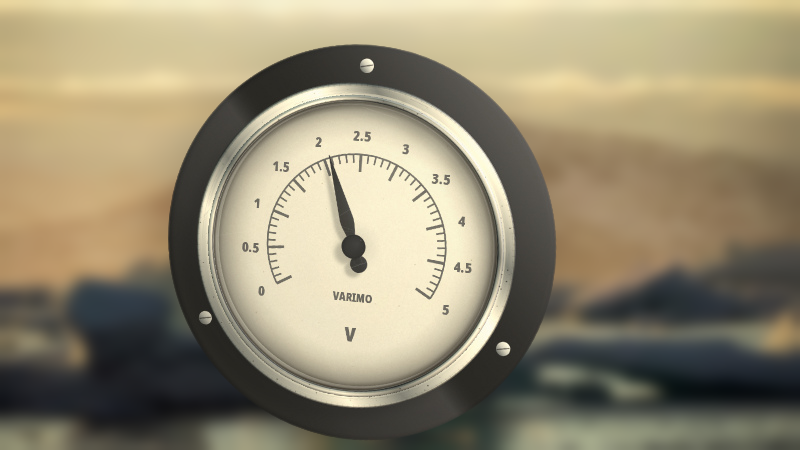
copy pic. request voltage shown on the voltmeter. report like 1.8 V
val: 2.1 V
